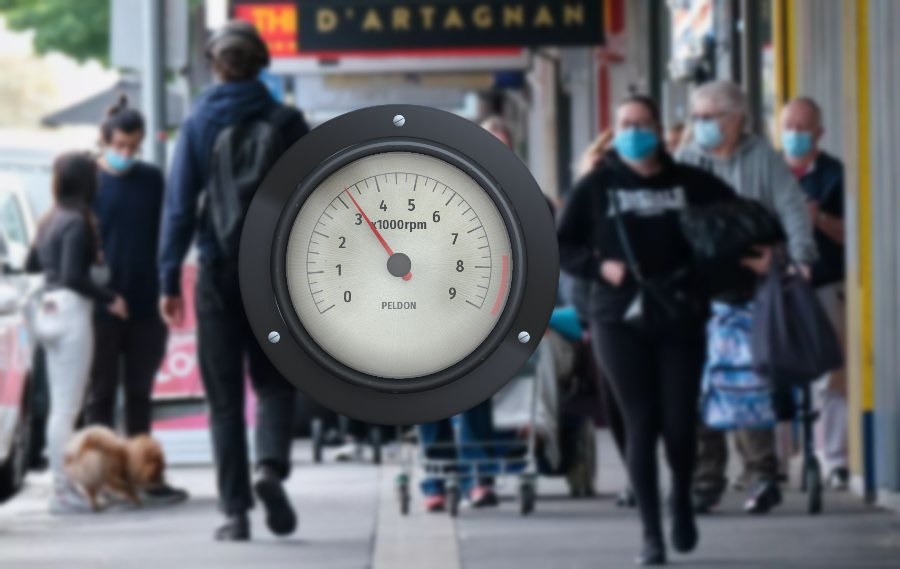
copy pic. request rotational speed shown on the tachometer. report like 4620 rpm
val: 3250 rpm
